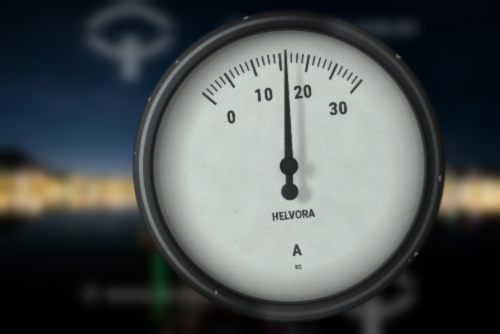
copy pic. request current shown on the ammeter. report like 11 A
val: 16 A
